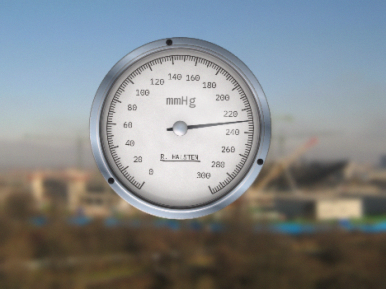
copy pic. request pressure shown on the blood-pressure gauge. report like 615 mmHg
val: 230 mmHg
